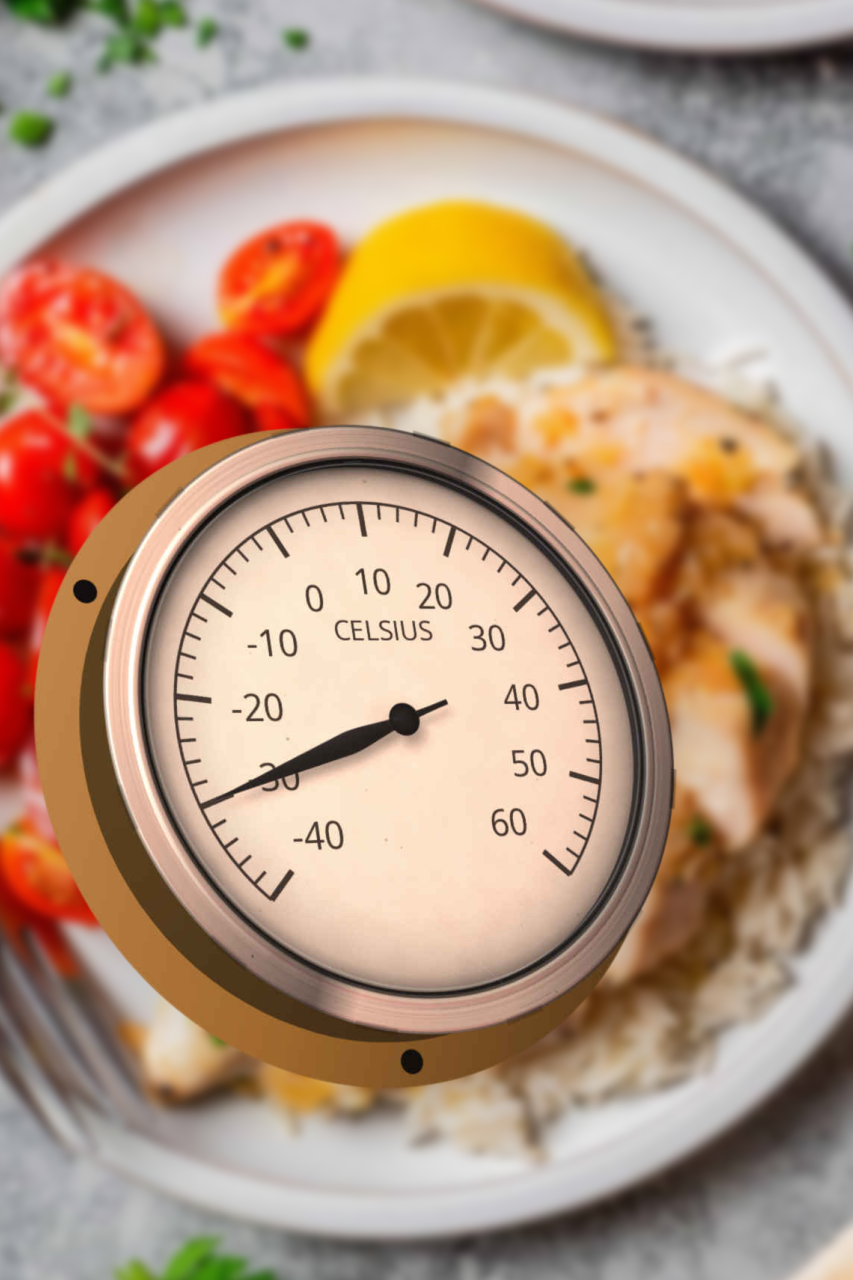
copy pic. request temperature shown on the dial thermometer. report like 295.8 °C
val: -30 °C
